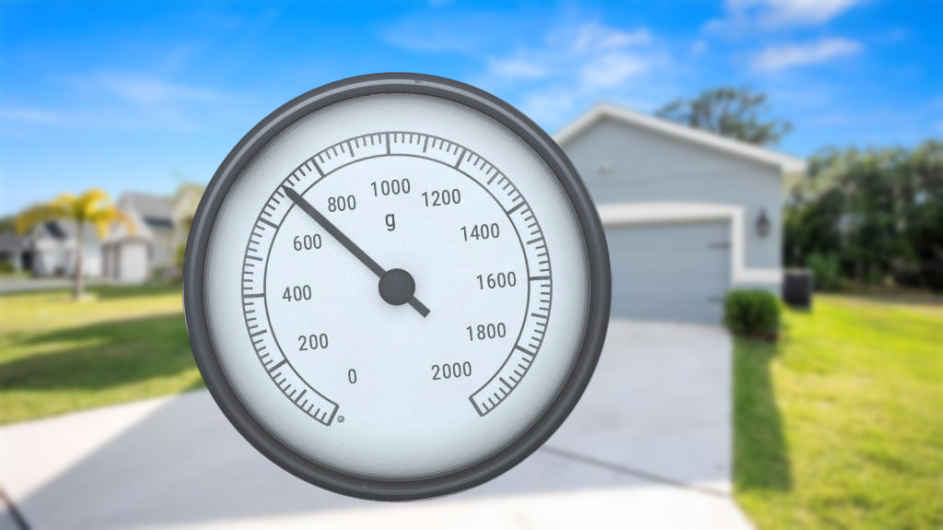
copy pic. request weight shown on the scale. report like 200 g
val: 700 g
